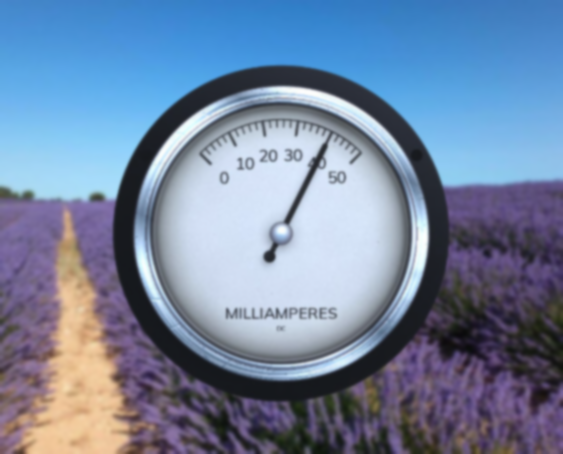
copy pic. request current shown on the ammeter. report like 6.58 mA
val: 40 mA
